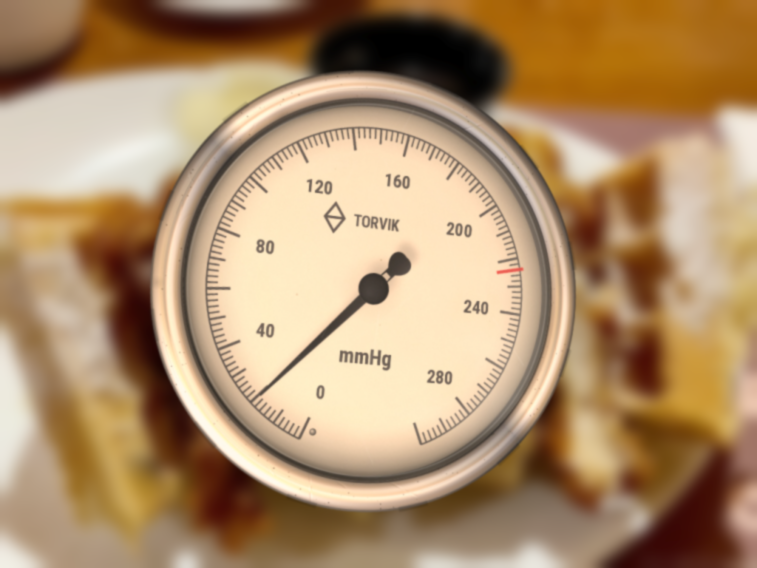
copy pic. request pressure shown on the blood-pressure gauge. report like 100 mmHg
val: 20 mmHg
